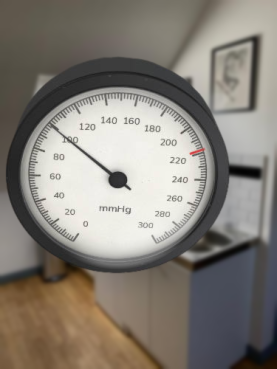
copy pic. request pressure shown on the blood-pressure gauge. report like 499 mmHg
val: 100 mmHg
